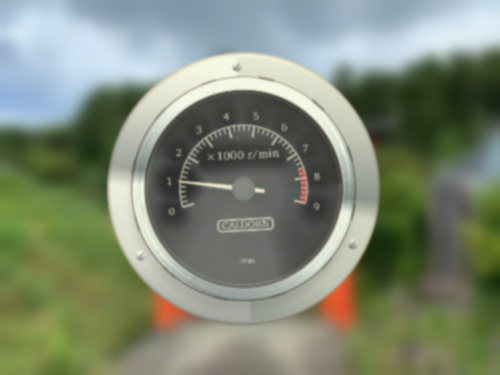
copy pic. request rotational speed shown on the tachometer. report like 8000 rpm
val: 1000 rpm
